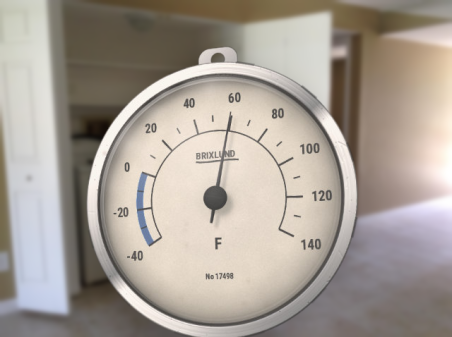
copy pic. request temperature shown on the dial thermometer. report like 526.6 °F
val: 60 °F
